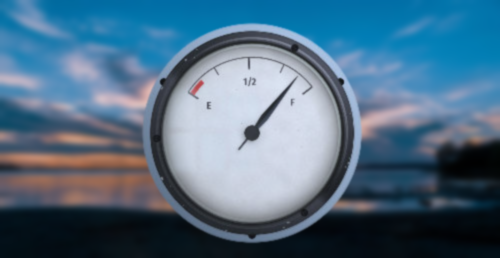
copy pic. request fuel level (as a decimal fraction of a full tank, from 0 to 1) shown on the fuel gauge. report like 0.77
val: 0.875
